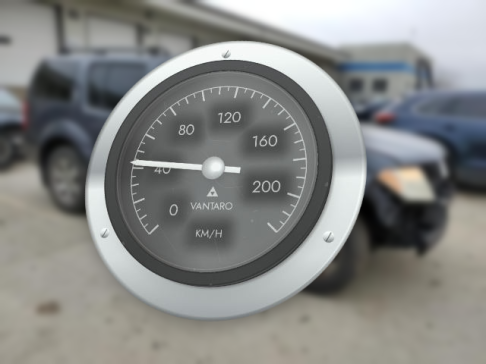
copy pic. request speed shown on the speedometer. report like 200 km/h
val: 42.5 km/h
